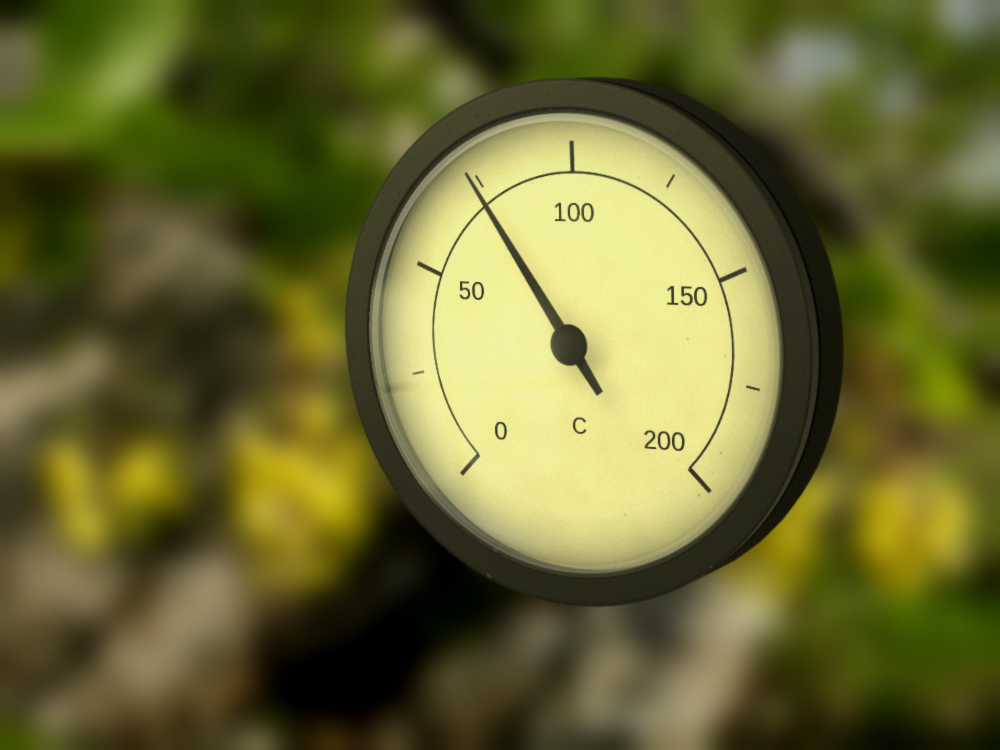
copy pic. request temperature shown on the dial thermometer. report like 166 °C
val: 75 °C
